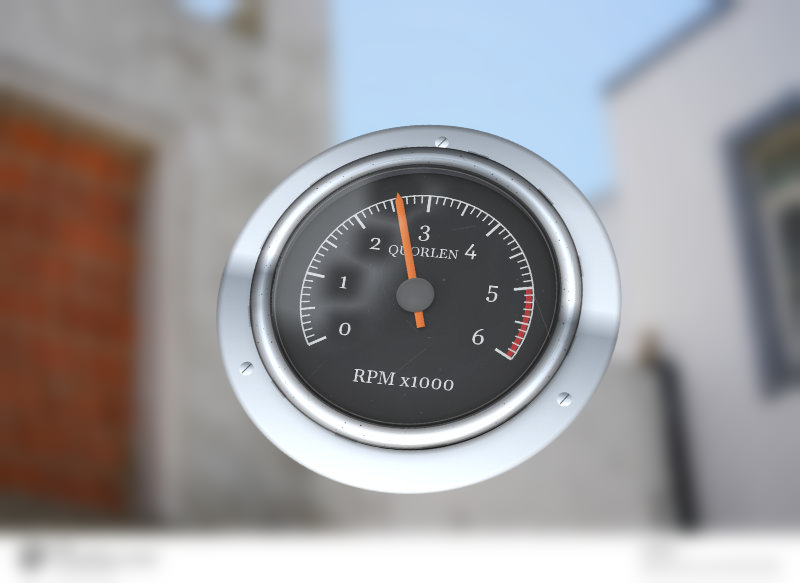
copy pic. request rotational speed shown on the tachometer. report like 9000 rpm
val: 2600 rpm
